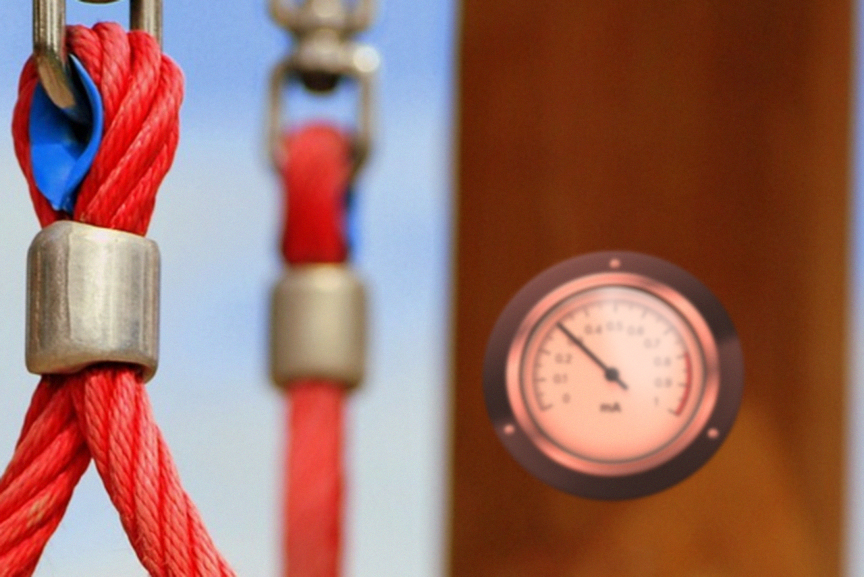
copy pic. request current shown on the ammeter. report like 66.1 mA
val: 0.3 mA
